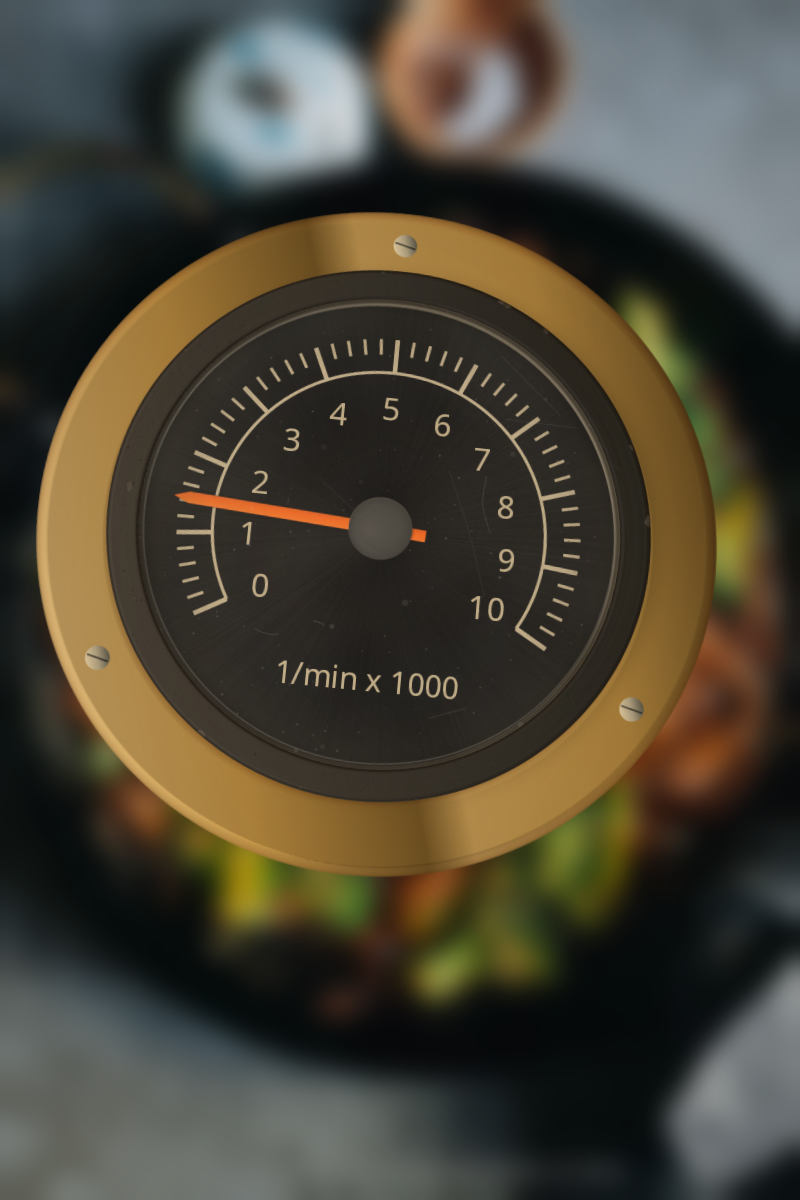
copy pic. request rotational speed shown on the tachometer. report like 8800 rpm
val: 1400 rpm
